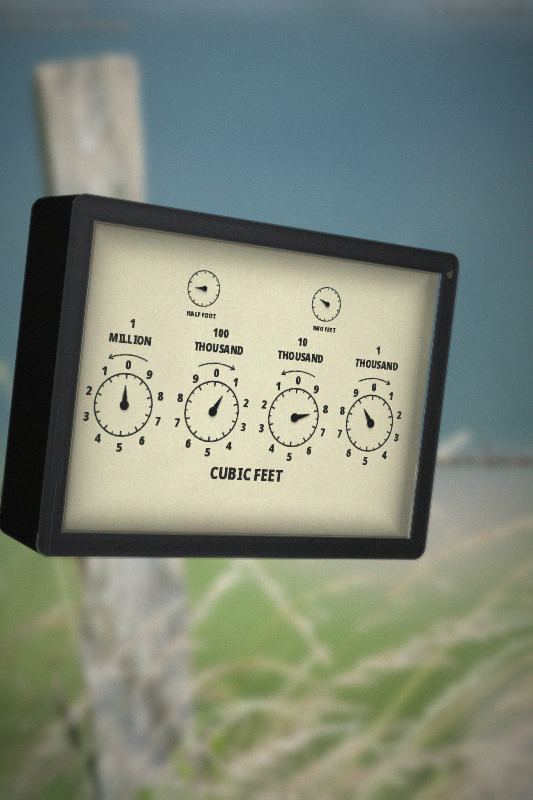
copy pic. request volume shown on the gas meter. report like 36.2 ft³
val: 7900 ft³
